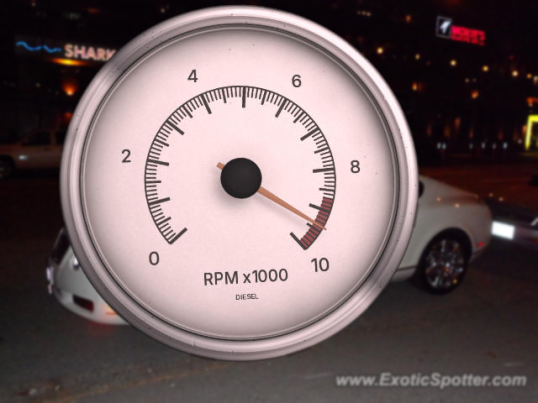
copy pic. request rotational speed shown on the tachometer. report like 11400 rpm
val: 9400 rpm
